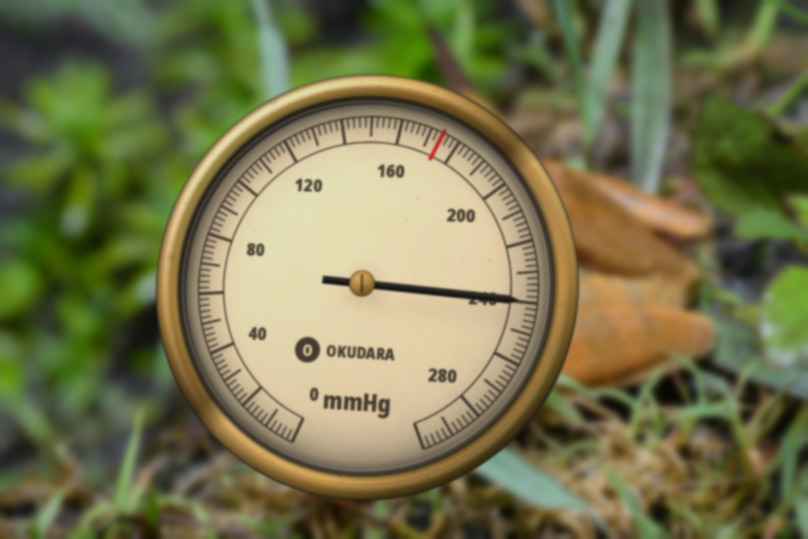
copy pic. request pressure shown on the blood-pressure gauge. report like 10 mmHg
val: 240 mmHg
